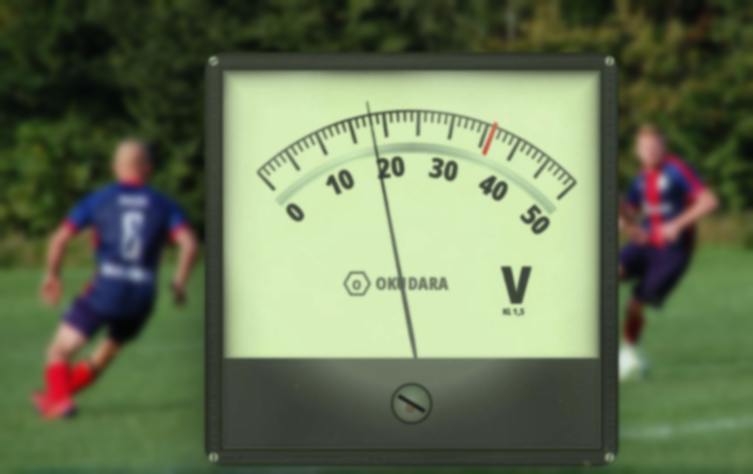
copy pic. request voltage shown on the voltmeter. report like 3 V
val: 18 V
